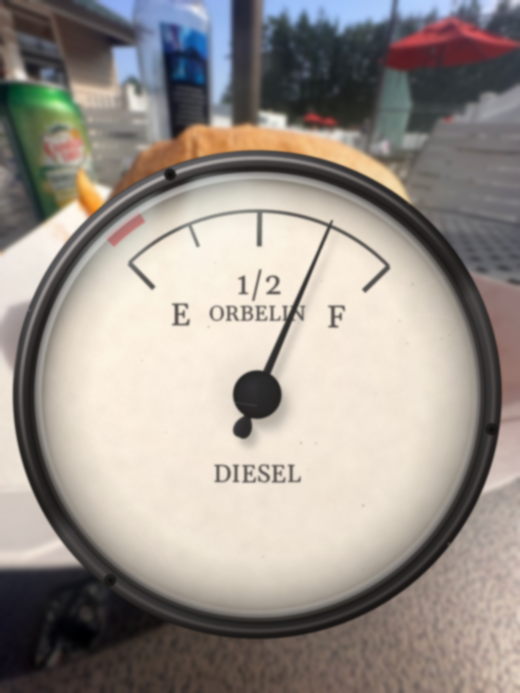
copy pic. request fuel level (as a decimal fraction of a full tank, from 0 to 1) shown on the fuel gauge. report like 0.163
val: 0.75
